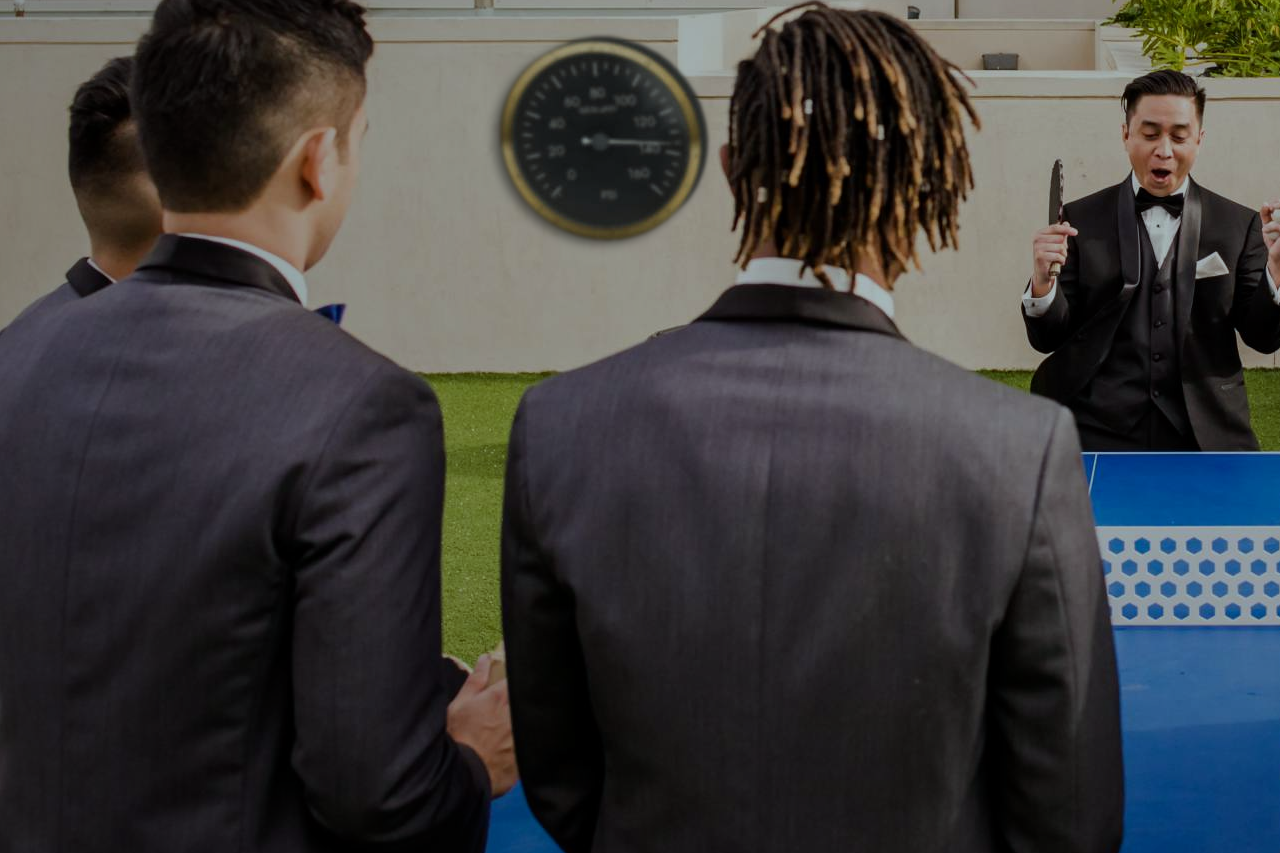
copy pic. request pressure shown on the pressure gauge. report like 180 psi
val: 135 psi
